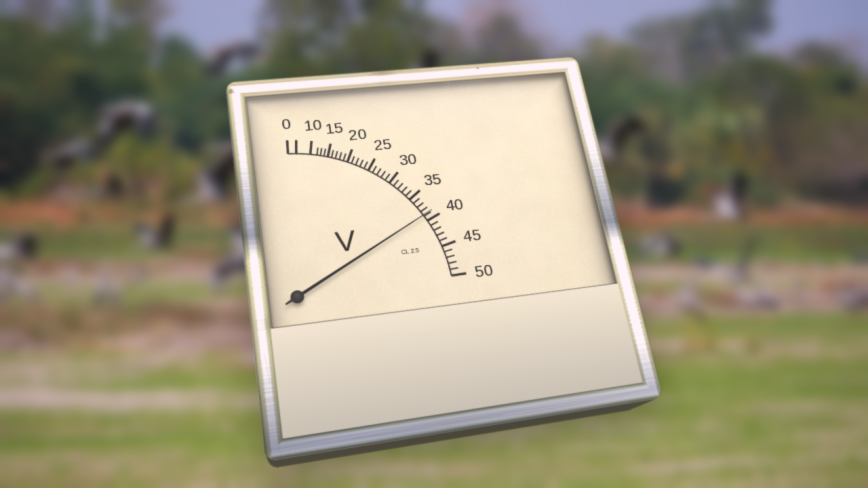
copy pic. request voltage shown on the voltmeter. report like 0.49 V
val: 39 V
